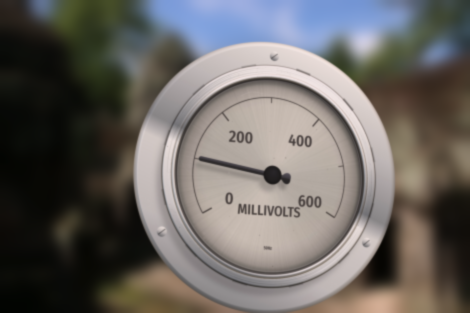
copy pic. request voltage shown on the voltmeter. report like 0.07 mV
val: 100 mV
